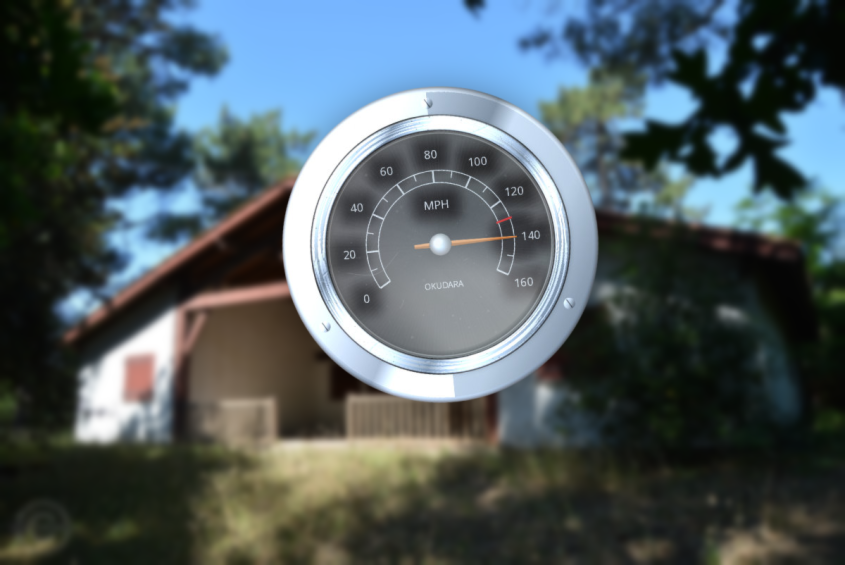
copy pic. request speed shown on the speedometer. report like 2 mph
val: 140 mph
